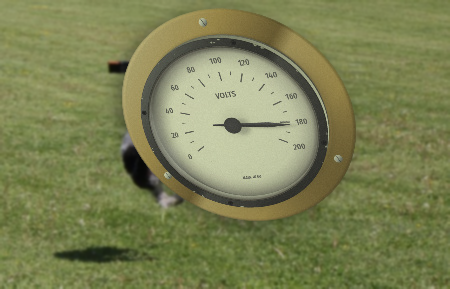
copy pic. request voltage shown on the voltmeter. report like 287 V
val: 180 V
